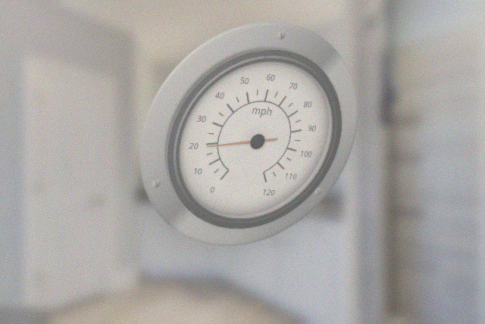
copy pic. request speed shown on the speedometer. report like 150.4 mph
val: 20 mph
